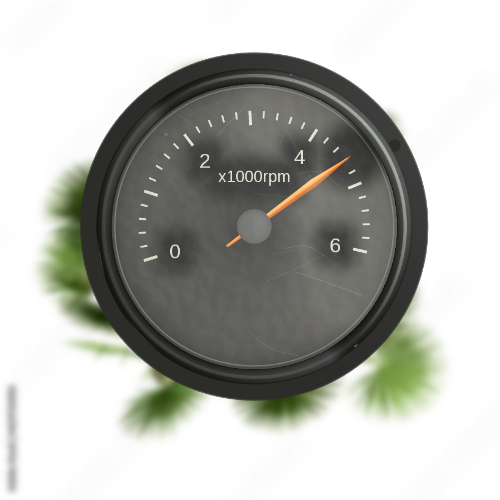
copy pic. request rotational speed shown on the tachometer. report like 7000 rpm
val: 4600 rpm
